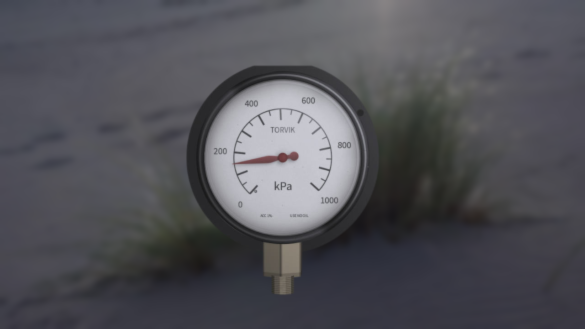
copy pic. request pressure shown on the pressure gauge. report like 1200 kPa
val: 150 kPa
